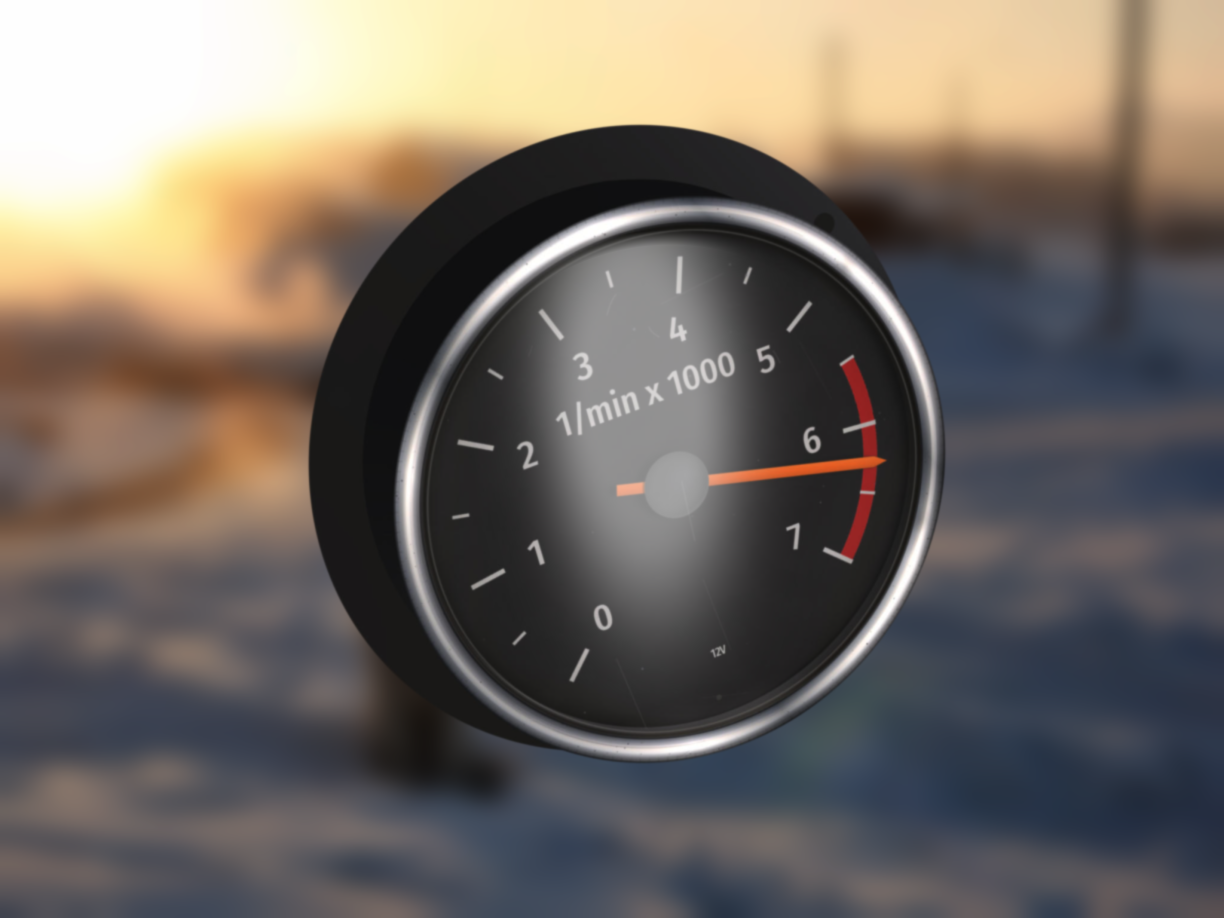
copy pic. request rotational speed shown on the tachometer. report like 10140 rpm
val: 6250 rpm
